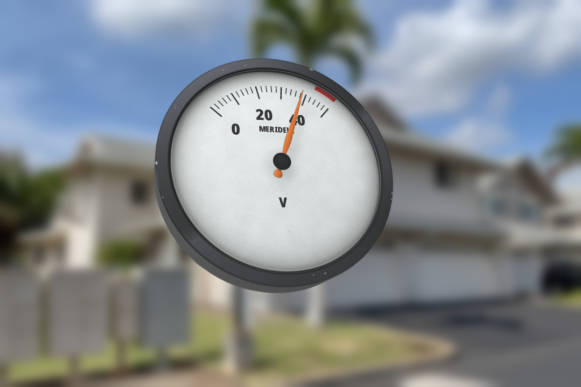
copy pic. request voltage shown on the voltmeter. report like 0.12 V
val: 38 V
